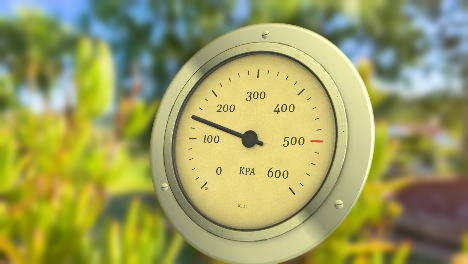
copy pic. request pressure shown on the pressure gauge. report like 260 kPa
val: 140 kPa
